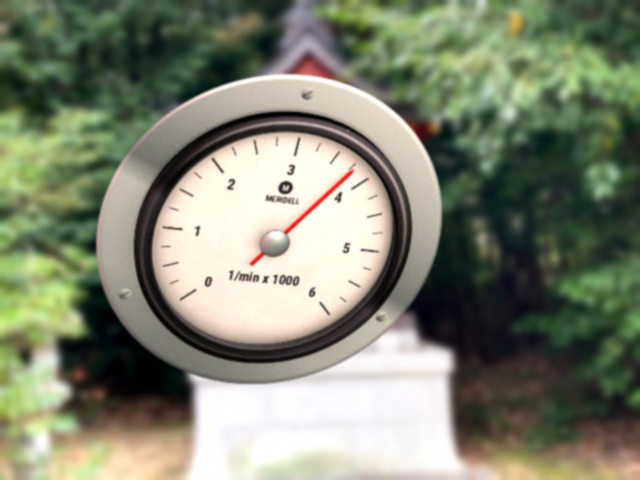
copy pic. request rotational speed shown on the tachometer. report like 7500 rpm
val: 3750 rpm
